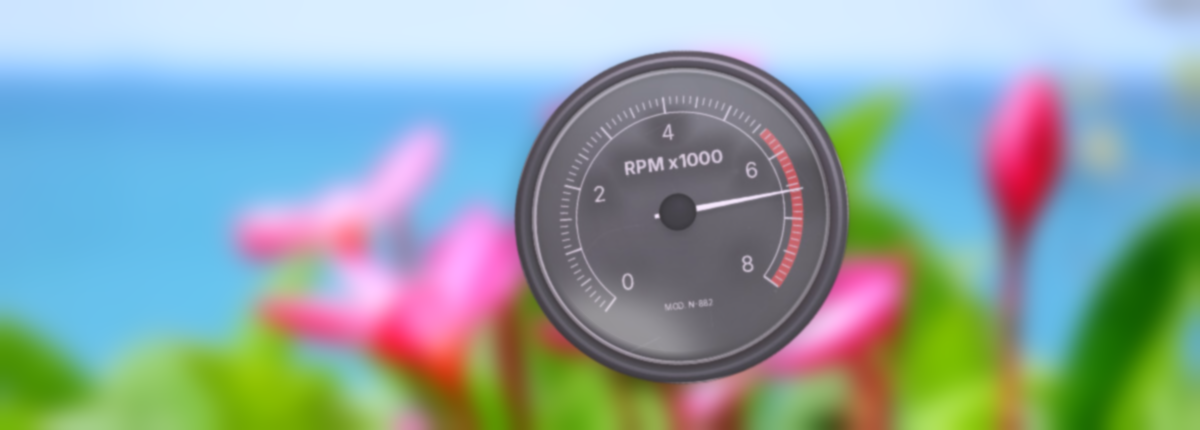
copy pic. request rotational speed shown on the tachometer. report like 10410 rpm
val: 6600 rpm
